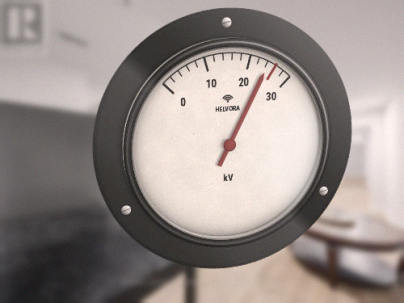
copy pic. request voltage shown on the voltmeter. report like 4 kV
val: 24 kV
